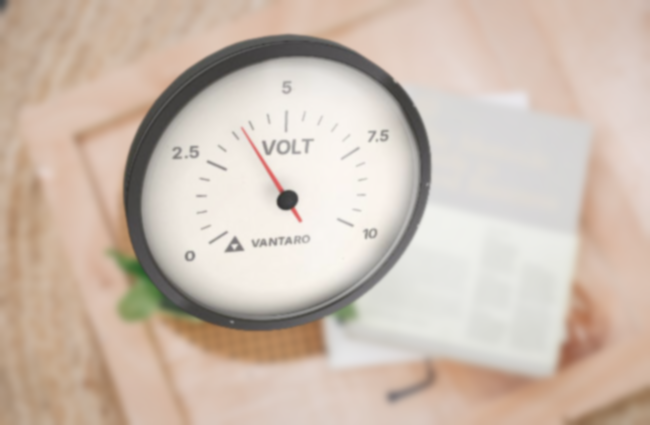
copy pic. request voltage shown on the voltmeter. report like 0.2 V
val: 3.75 V
